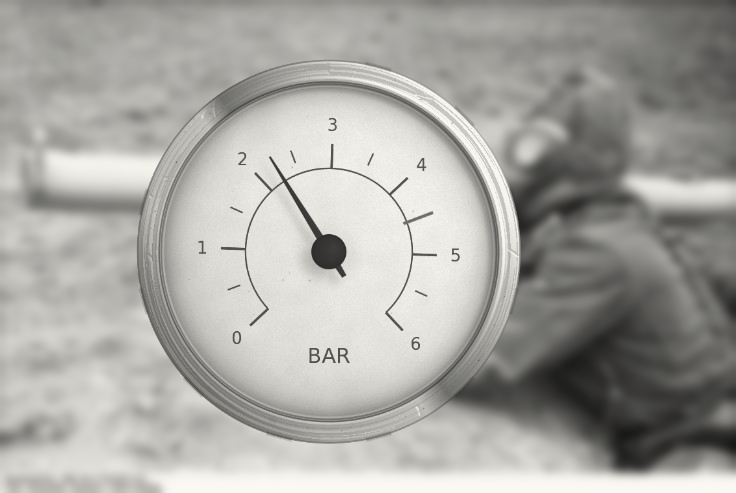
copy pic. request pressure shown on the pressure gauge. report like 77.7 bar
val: 2.25 bar
